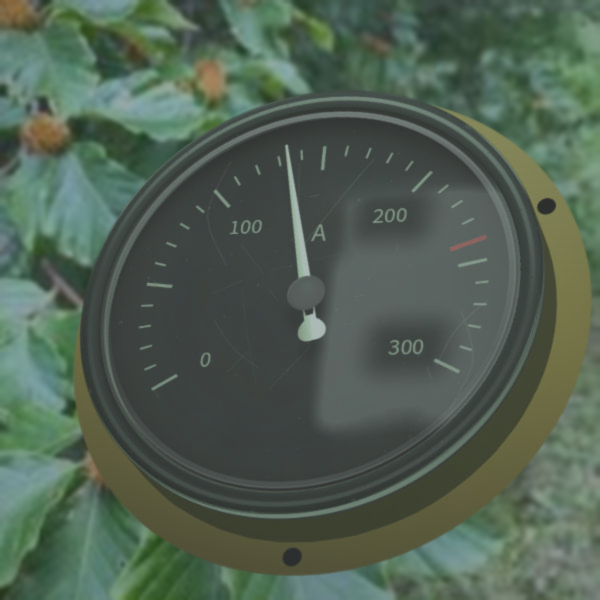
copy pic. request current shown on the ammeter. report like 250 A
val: 135 A
